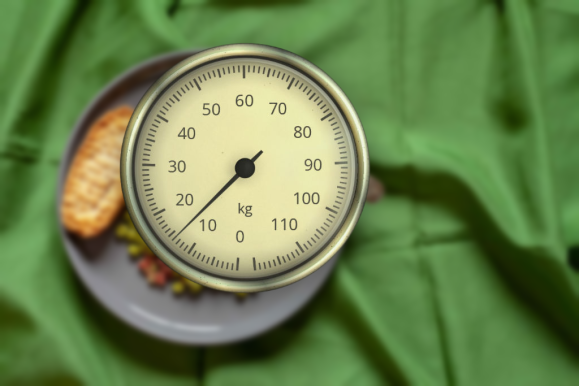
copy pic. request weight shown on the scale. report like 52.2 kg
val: 14 kg
